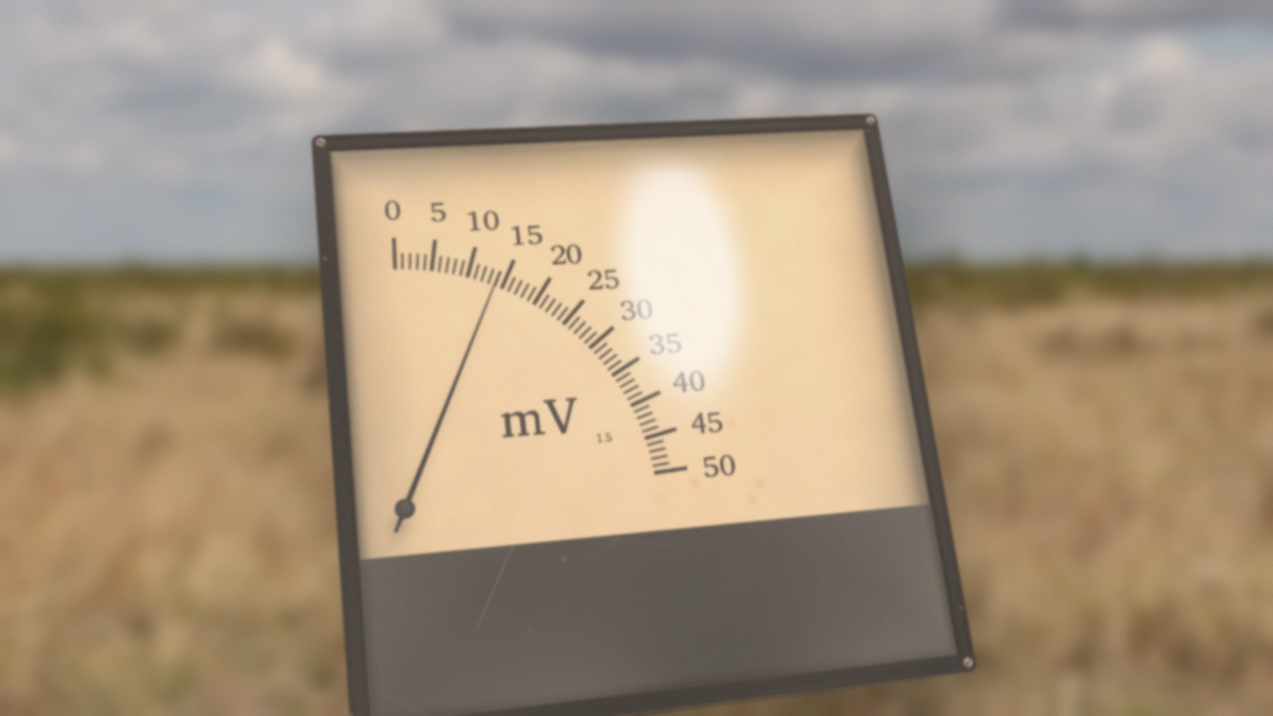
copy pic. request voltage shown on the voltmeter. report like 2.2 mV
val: 14 mV
